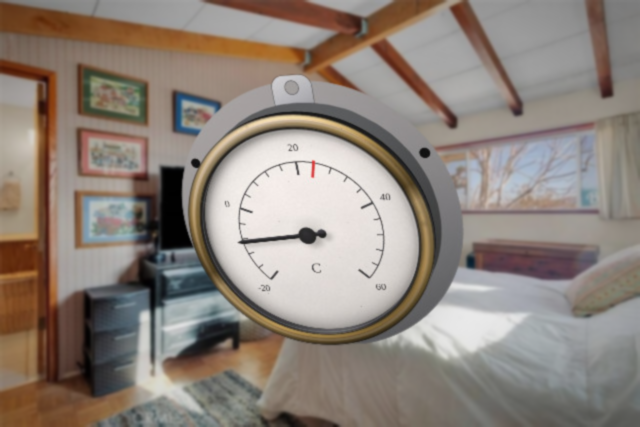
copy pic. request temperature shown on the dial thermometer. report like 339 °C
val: -8 °C
